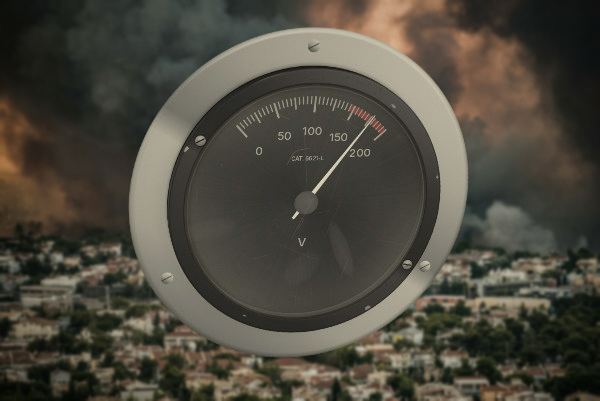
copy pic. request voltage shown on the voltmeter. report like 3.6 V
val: 175 V
